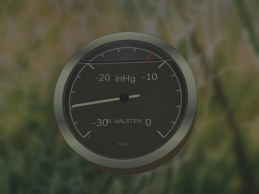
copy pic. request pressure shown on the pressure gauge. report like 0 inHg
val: -26 inHg
